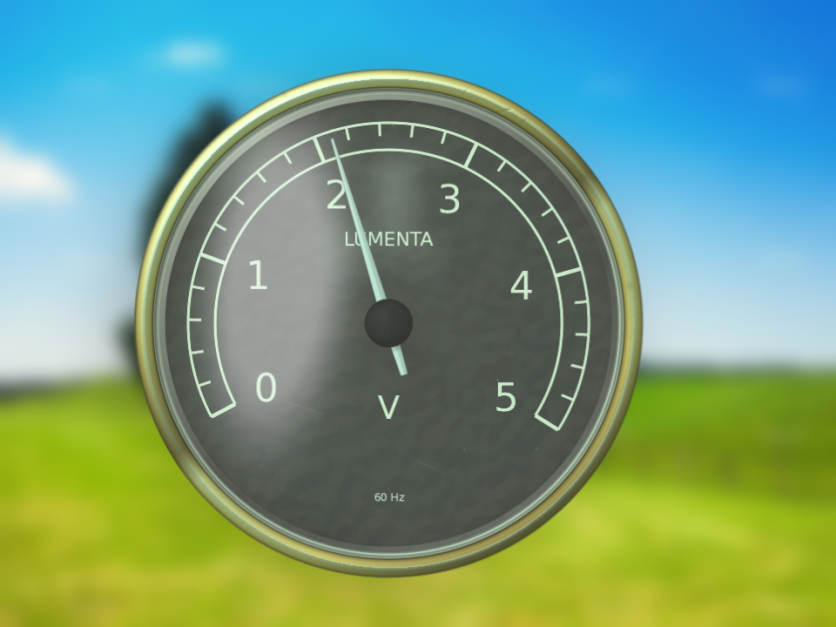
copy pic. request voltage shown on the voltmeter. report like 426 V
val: 2.1 V
